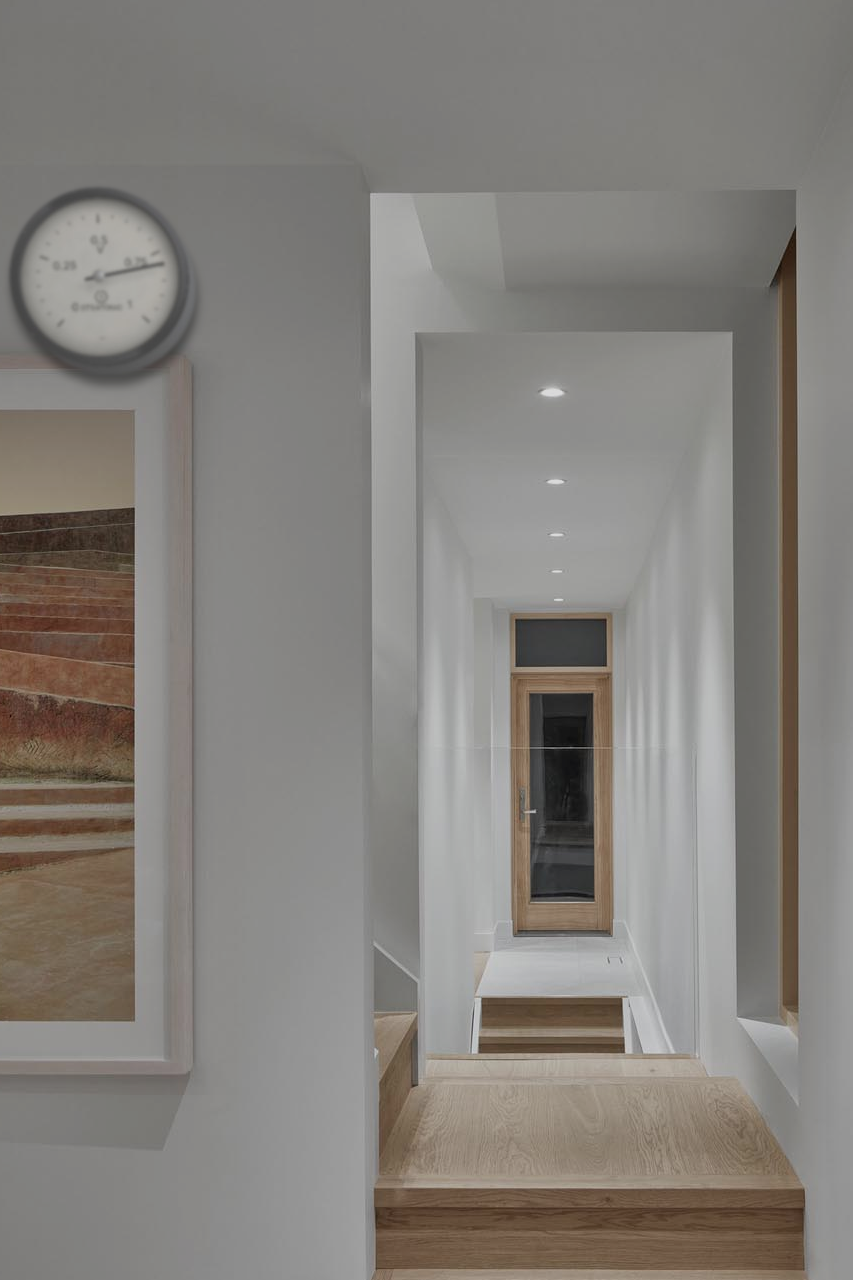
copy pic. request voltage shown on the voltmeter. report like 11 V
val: 0.8 V
